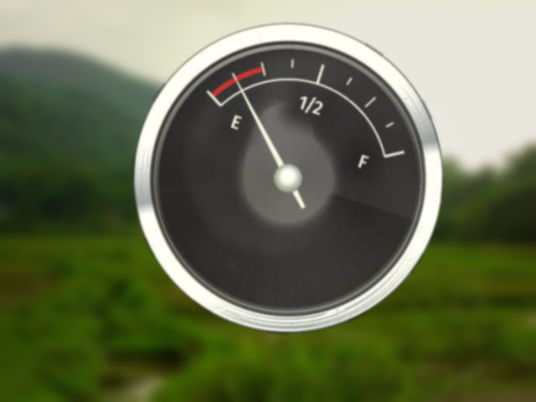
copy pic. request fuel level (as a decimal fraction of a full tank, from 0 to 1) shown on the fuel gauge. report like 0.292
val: 0.125
